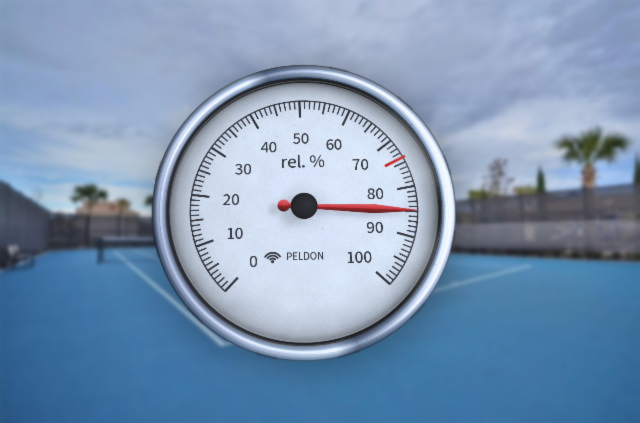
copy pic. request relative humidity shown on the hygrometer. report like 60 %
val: 85 %
